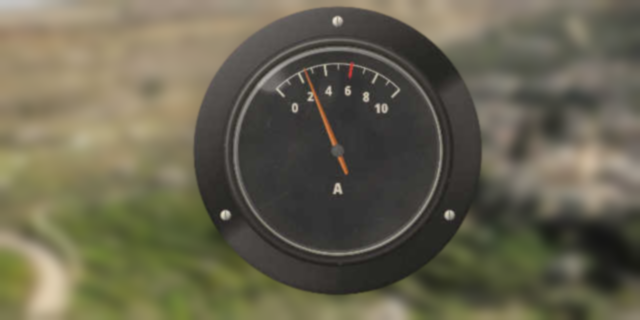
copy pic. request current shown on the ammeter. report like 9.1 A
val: 2.5 A
